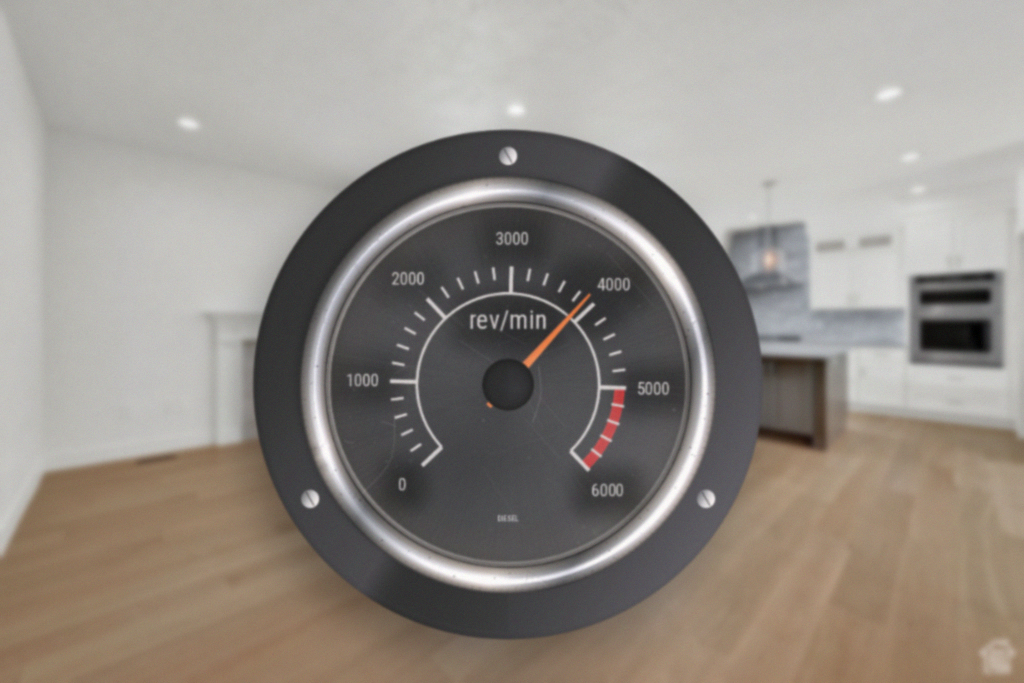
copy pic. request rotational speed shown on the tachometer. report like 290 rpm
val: 3900 rpm
